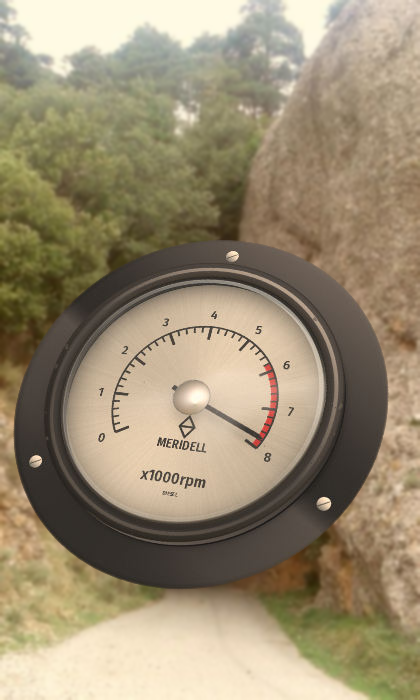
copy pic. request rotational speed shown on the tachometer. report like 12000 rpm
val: 7800 rpm
